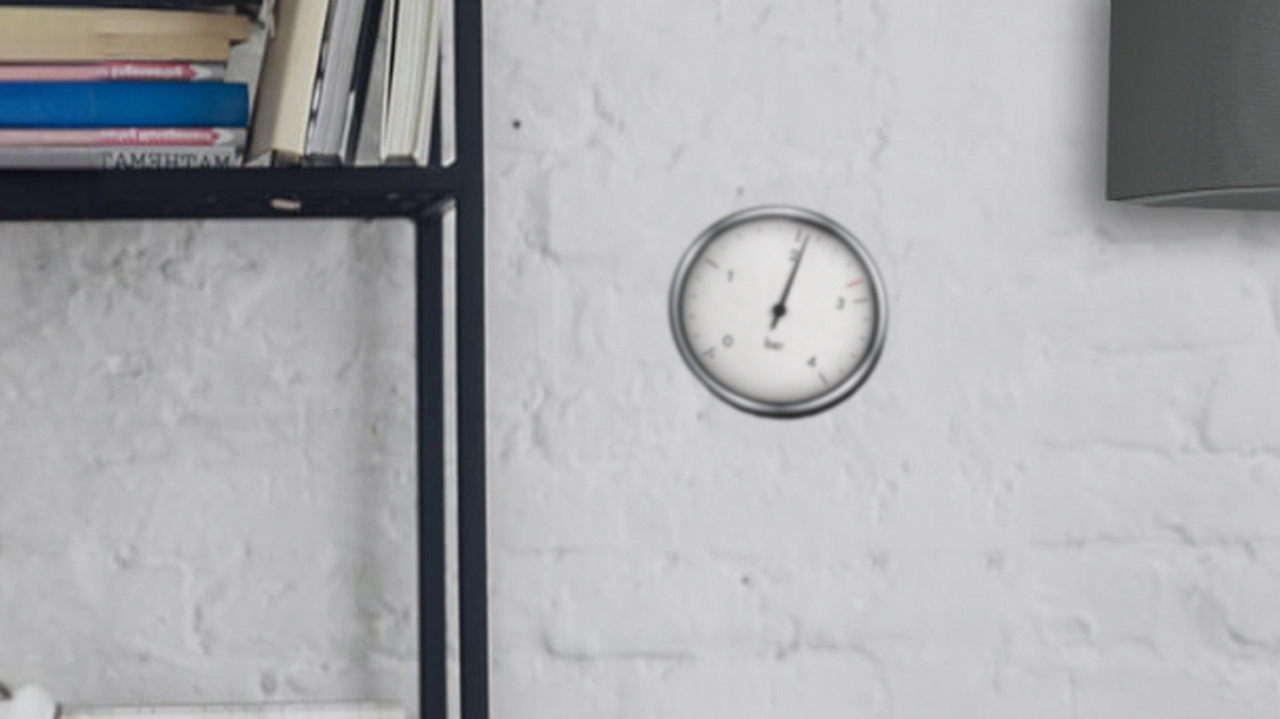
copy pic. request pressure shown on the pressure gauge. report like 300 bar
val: 2.1 bar
